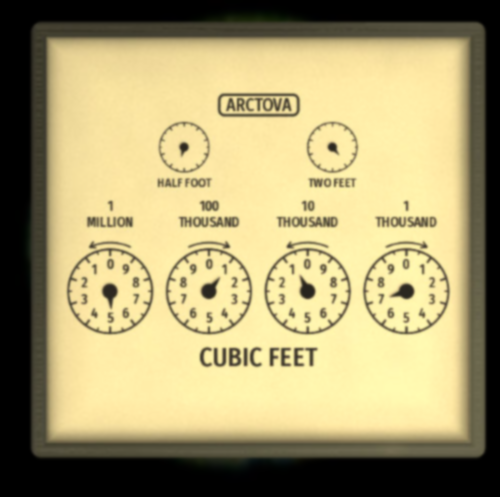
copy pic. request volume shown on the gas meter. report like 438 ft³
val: 510700 ft³
